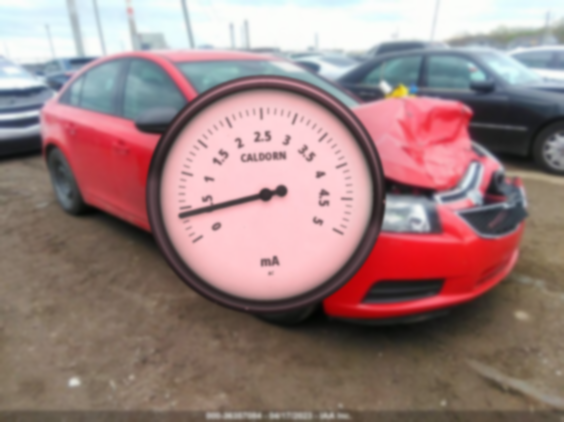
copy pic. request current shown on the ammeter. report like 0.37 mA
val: 0.4 mA
